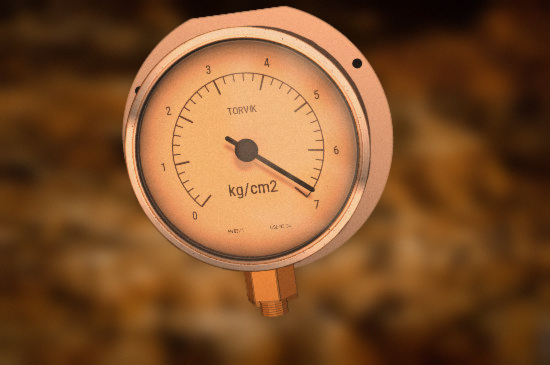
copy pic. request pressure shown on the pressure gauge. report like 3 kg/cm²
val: 6.8 kg/cm²
